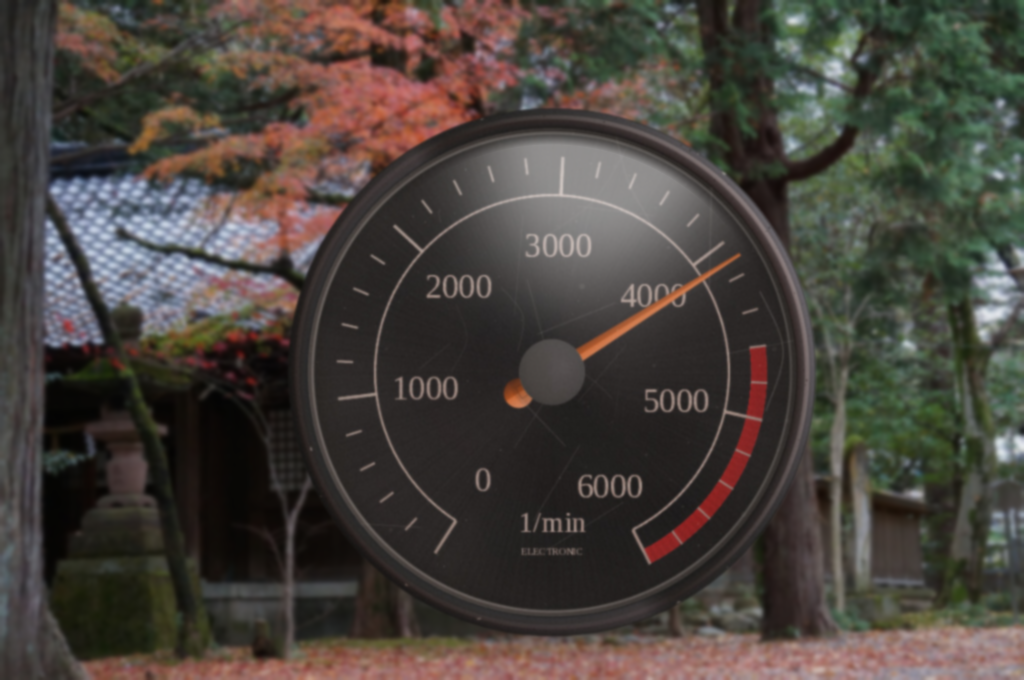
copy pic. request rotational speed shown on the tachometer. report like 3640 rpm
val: 4100 rpm
